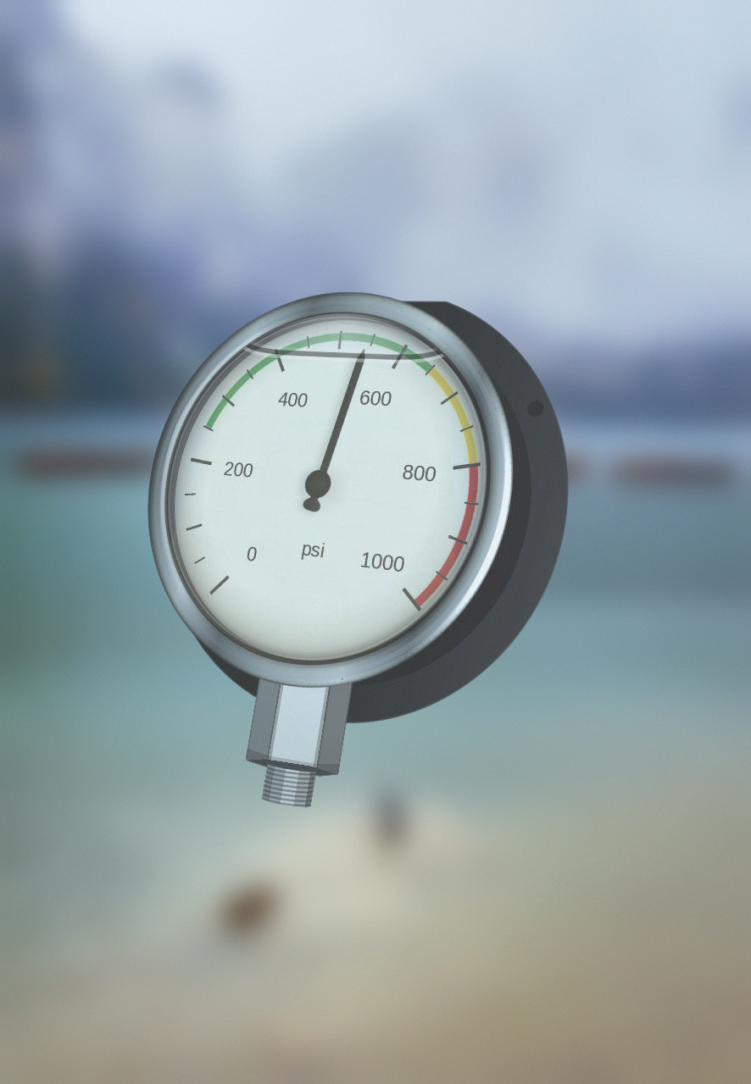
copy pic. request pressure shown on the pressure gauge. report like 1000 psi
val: 550 psi
